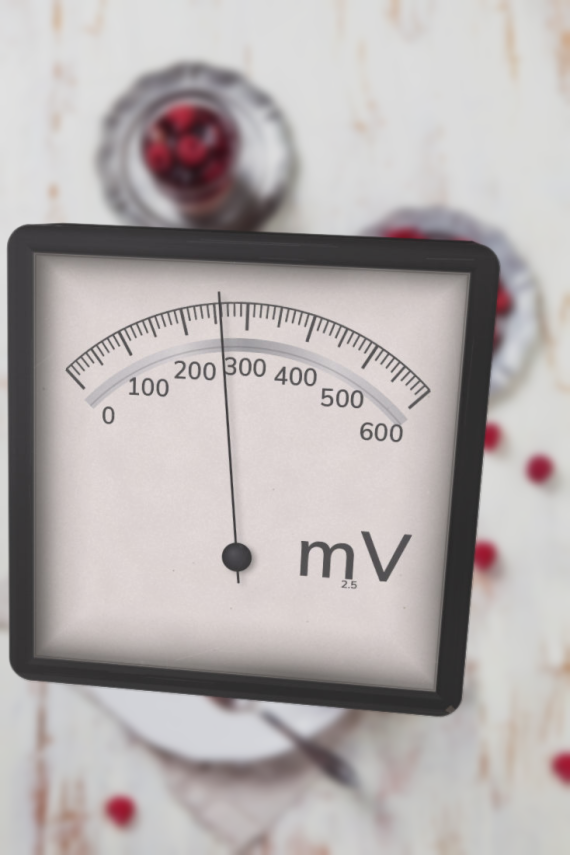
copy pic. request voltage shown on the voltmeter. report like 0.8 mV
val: 260 mV
